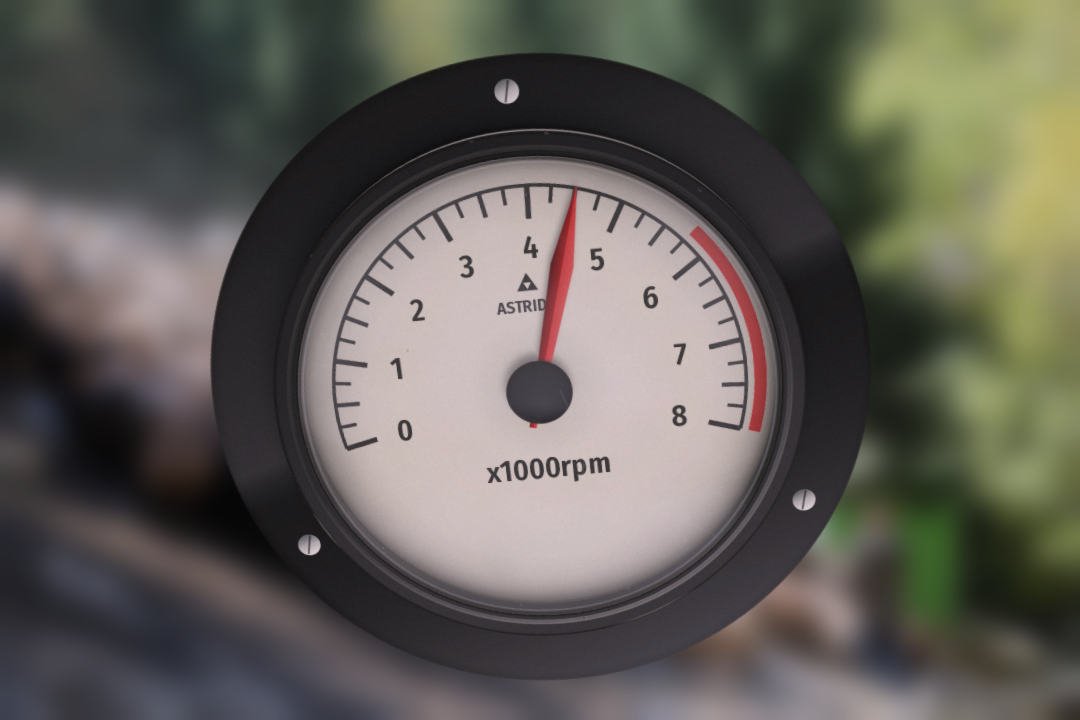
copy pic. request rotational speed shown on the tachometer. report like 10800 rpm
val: 4500 rpm
